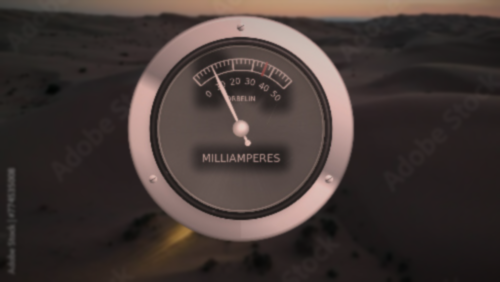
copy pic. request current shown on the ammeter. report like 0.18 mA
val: 10 mA
